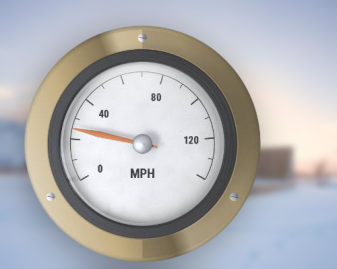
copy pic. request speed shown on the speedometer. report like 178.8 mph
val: 25 mph
